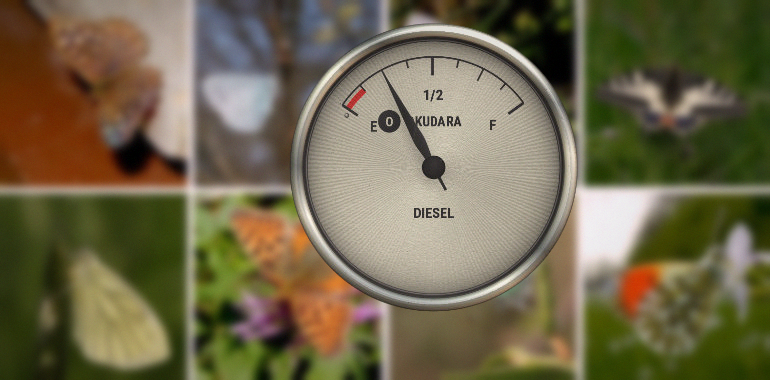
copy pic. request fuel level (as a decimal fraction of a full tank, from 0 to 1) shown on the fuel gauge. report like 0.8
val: 0.25
